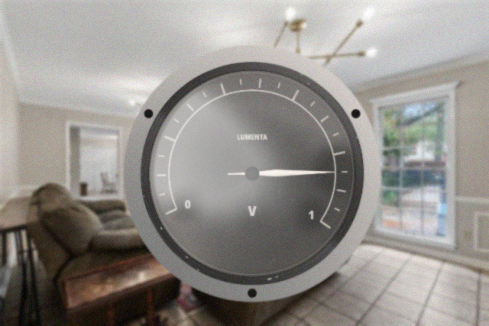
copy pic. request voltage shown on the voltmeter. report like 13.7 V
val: 0.85 V
